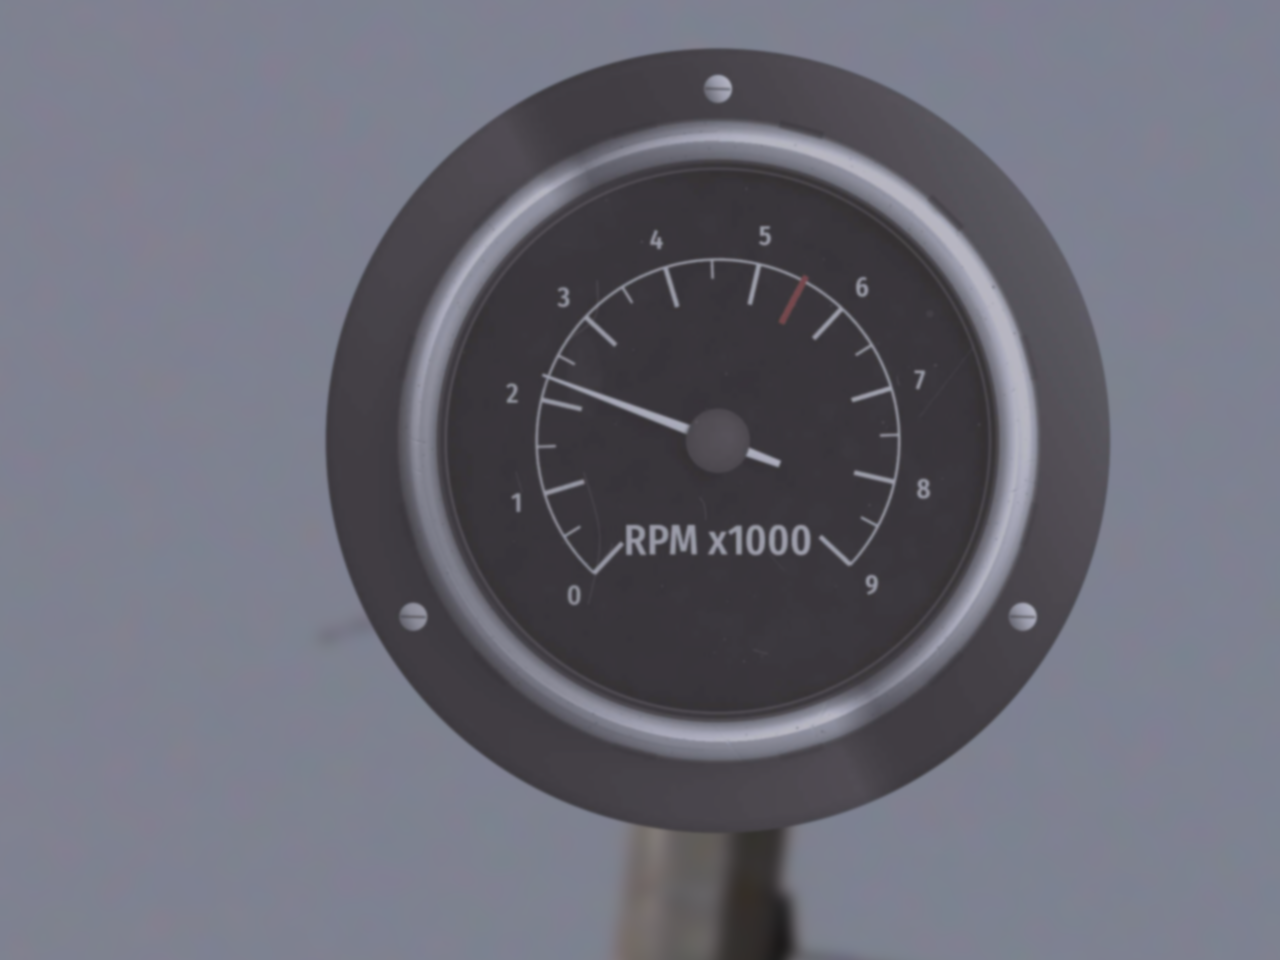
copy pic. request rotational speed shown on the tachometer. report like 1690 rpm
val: 2250 rpm
